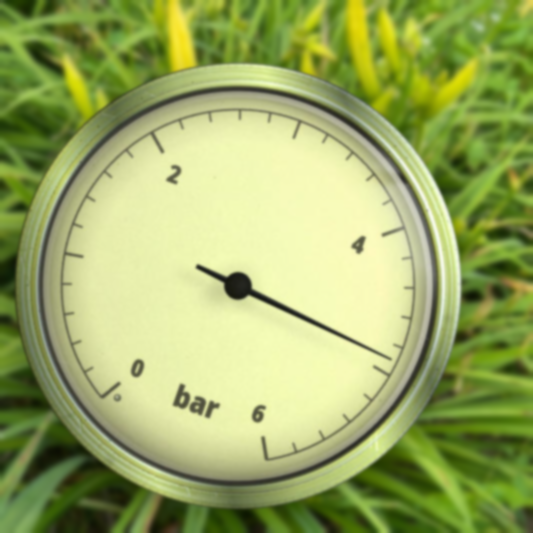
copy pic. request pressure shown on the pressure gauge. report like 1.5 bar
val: 4.9 bar
